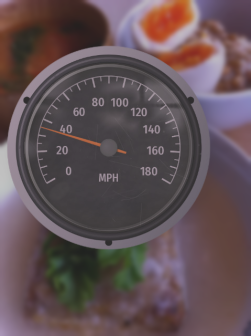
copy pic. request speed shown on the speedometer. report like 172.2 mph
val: 35 mph
